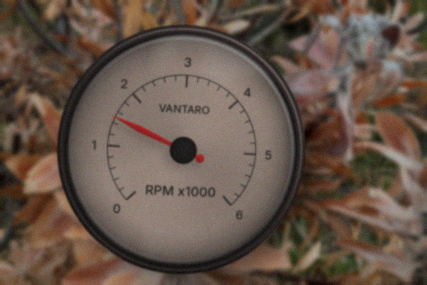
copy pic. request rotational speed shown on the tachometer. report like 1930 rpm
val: 1500 rpm
